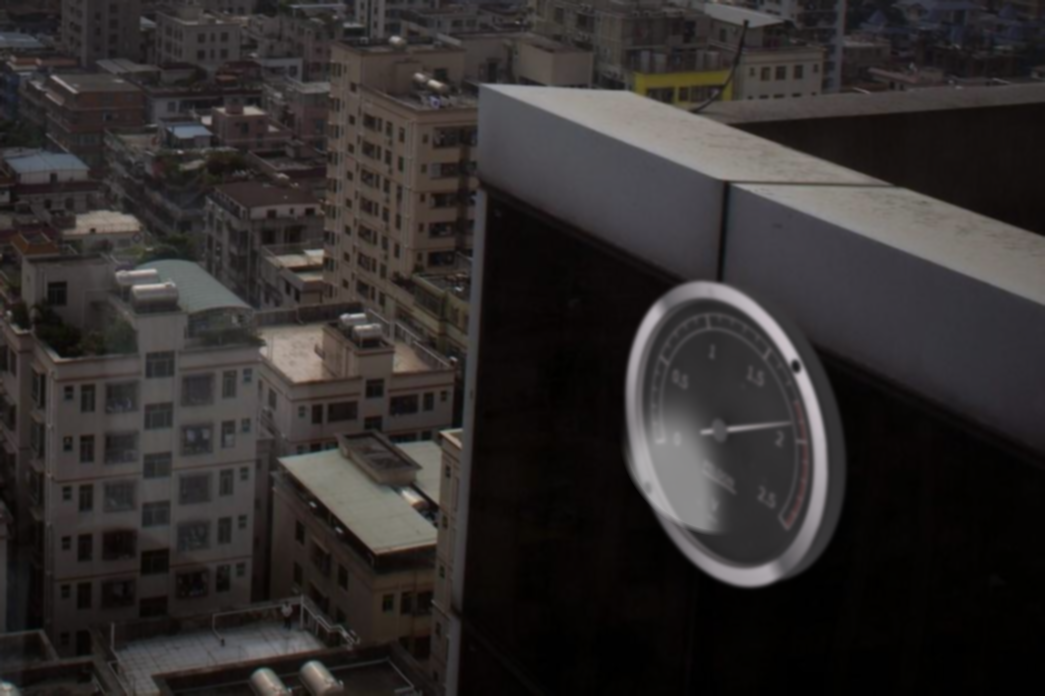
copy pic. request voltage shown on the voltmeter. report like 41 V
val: 1.9 V
